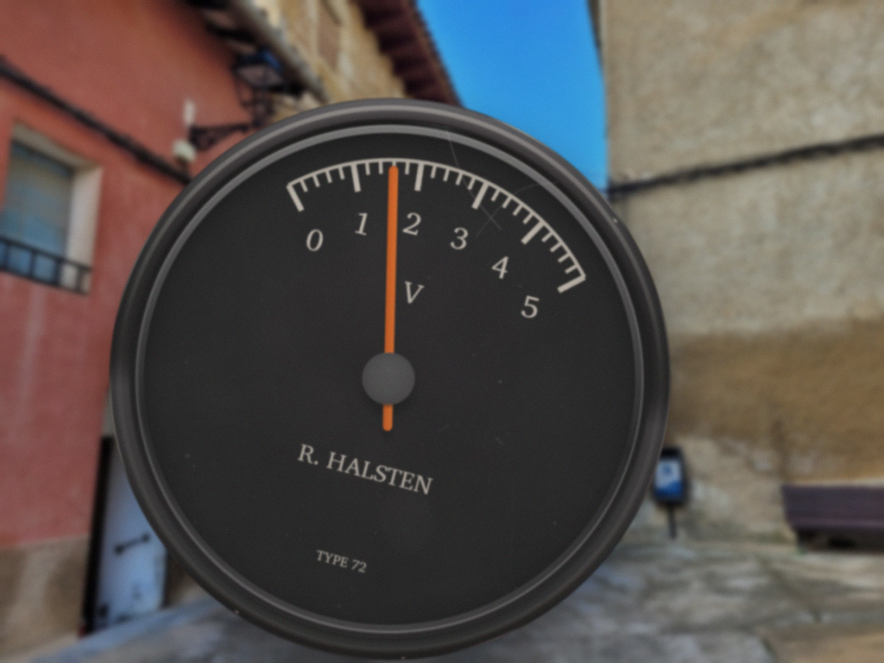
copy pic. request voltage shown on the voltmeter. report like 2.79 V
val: 1.6 V
